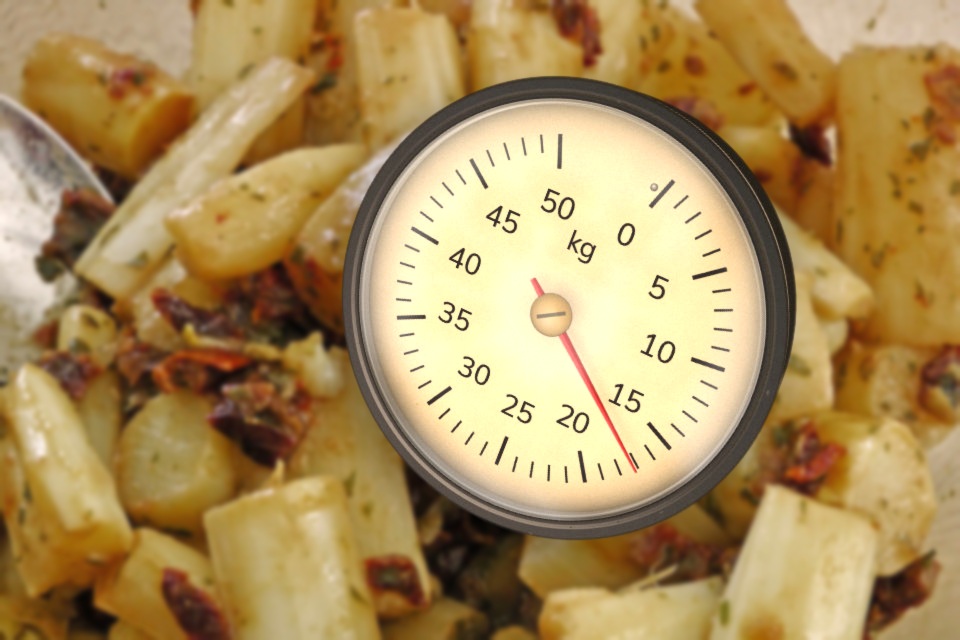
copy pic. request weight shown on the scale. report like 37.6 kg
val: 17 kg
